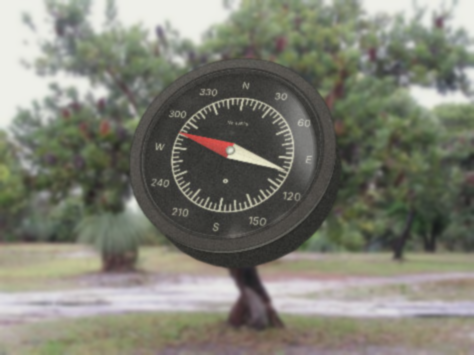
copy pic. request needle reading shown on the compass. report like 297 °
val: 285 °
